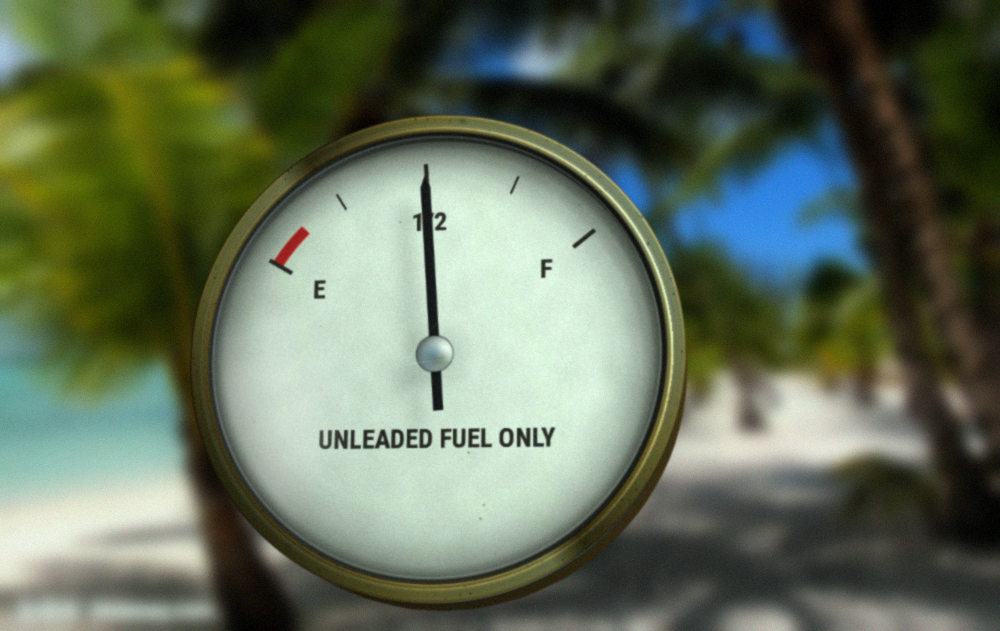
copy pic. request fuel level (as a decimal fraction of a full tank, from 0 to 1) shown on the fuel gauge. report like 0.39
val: 0.5
